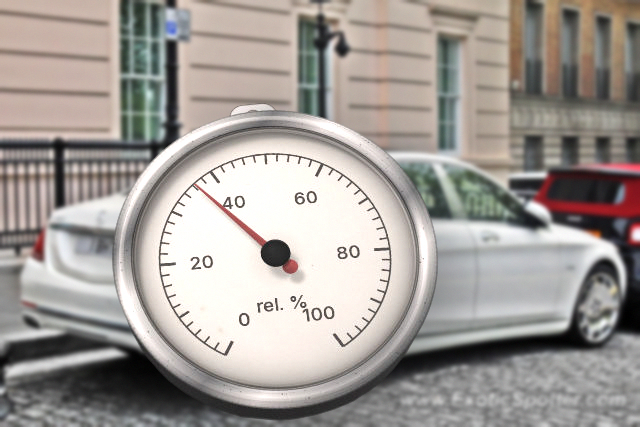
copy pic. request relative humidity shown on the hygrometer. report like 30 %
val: 36 %
